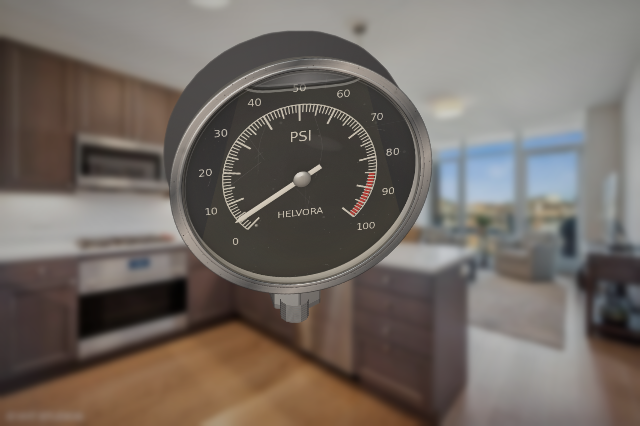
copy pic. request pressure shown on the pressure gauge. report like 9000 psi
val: 5 psi
